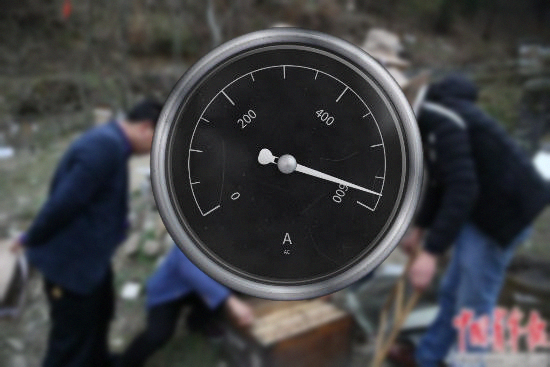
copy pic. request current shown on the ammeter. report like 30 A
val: 575 A
